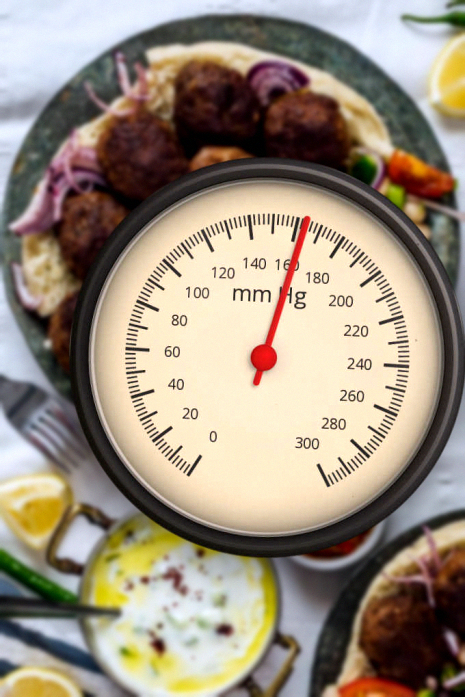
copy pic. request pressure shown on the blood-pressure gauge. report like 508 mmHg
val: 164 mmHg
